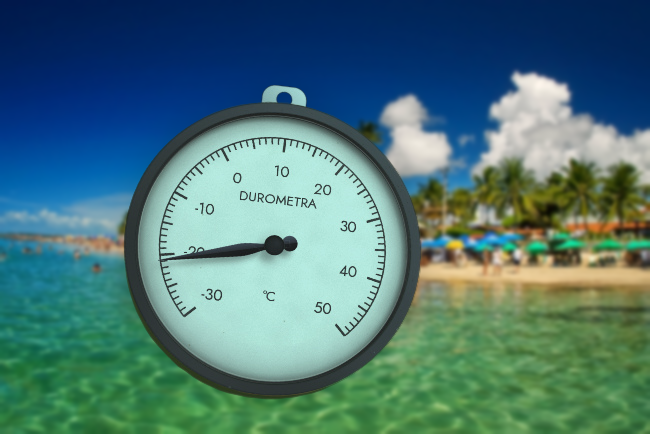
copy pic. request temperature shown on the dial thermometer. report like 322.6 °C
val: -21 °C
